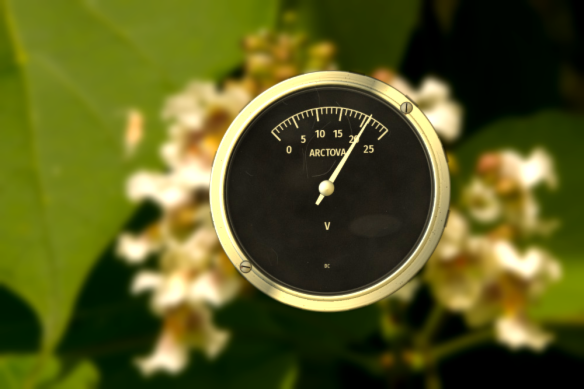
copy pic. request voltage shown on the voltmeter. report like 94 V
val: 21 V
